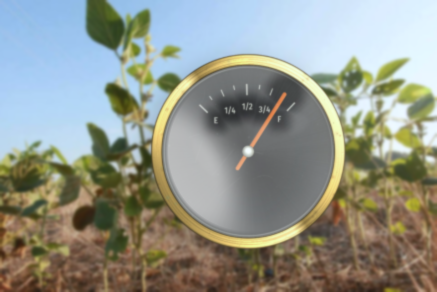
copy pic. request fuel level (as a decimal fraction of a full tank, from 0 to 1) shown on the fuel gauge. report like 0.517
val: 0.875
